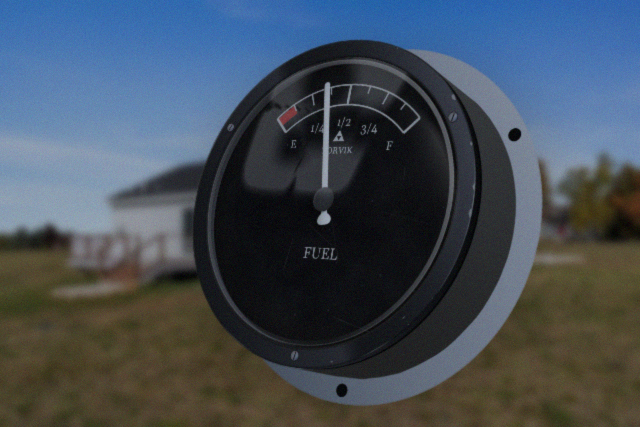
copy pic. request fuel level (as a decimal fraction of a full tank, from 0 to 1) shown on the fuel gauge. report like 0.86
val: 0.375
